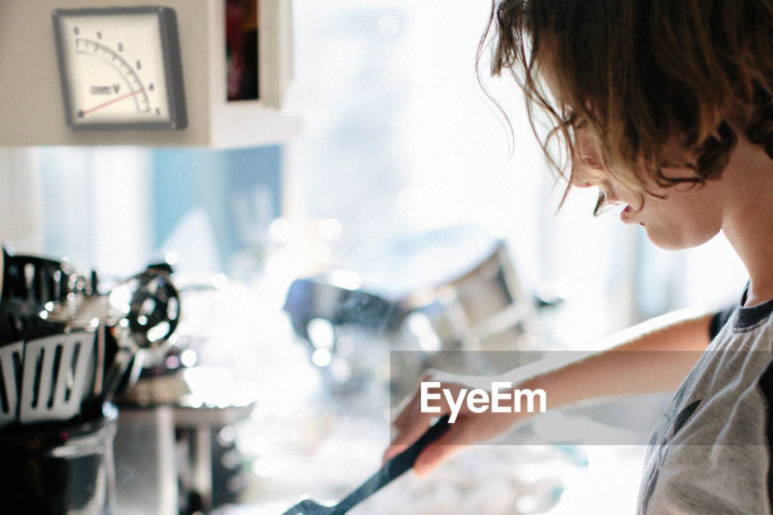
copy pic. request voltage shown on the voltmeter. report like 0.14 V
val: 4 V
